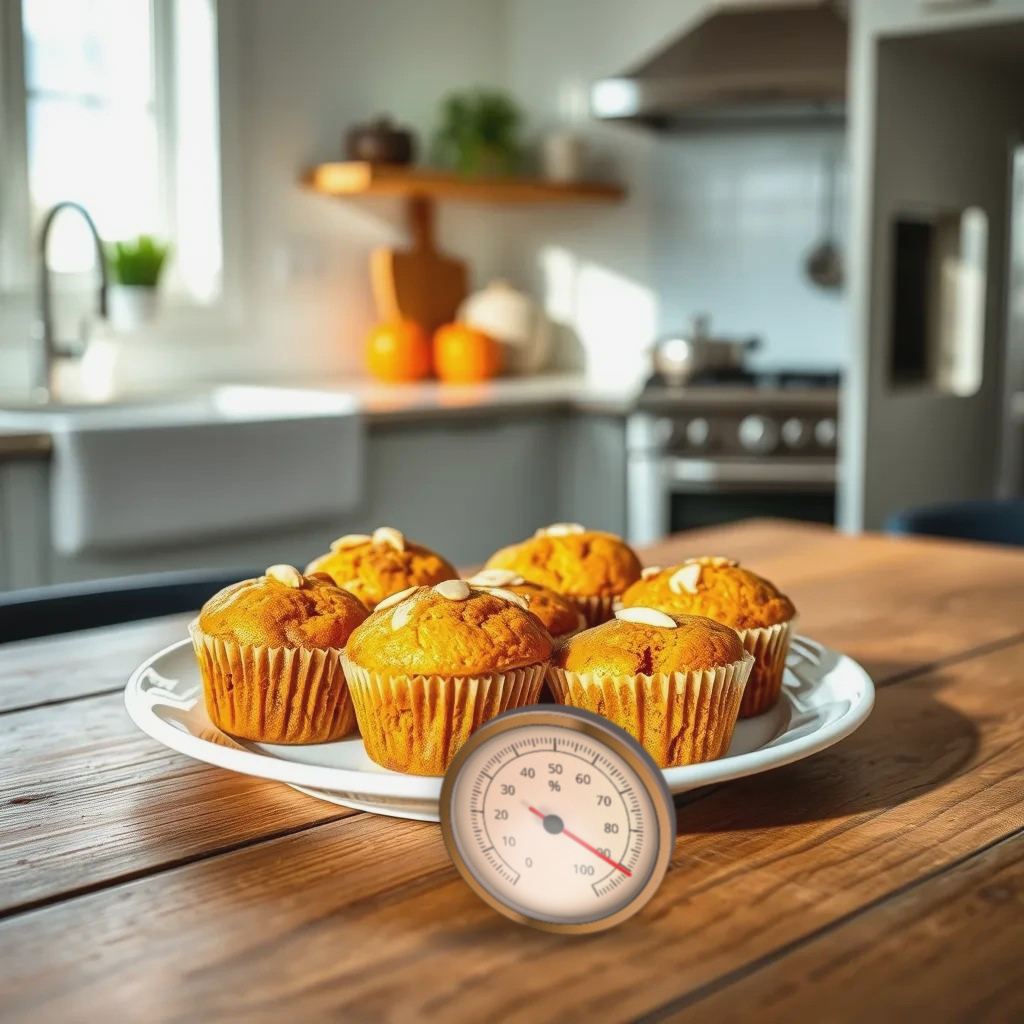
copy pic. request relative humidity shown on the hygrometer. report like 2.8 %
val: 90 %
